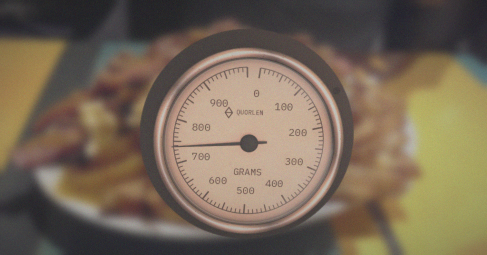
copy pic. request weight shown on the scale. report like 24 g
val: 740 g
